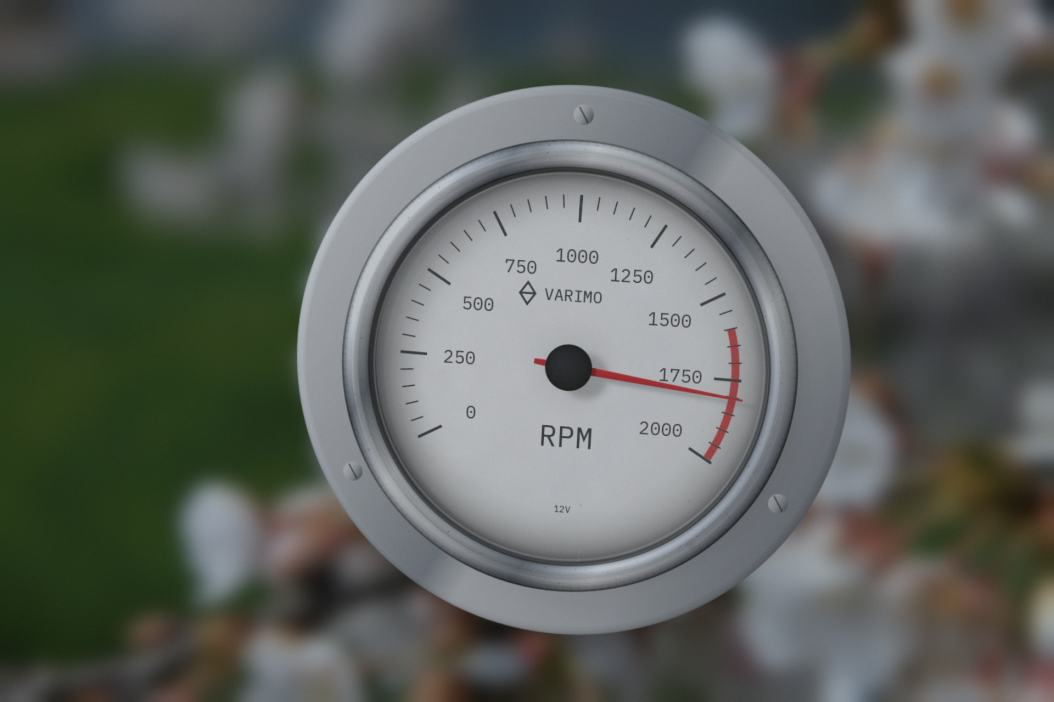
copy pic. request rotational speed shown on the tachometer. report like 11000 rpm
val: 1800 rpm
